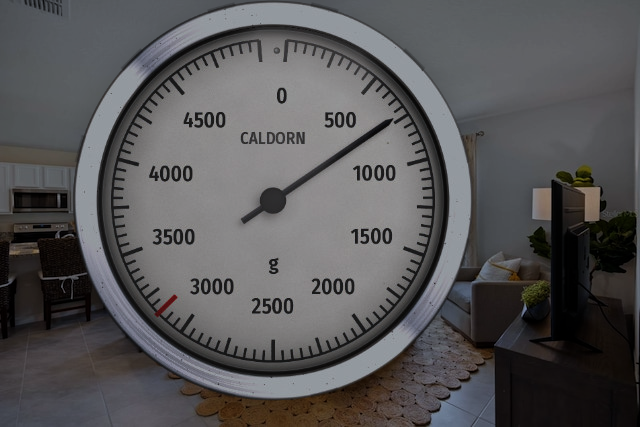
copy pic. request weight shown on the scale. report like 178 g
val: 725 g
